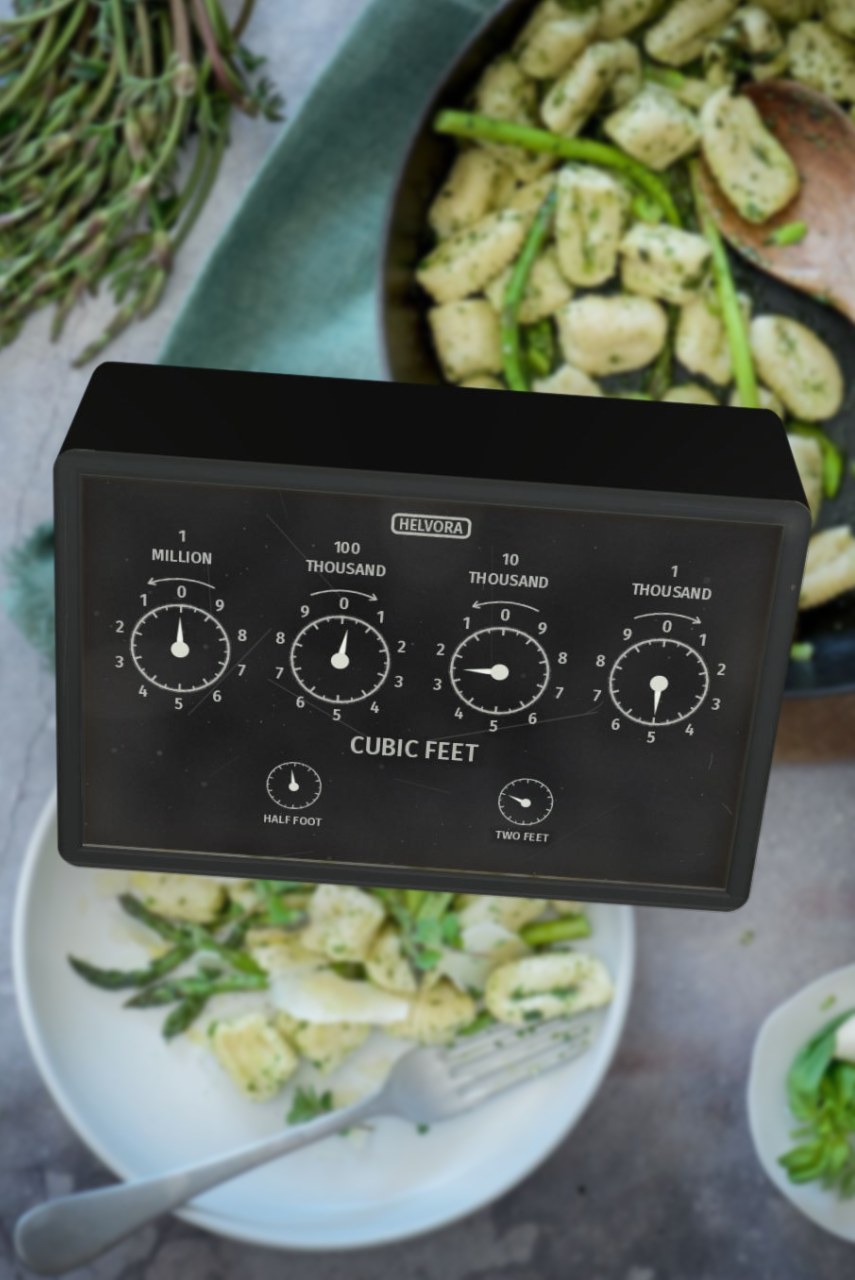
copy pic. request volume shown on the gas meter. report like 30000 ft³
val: 2500 ft³
